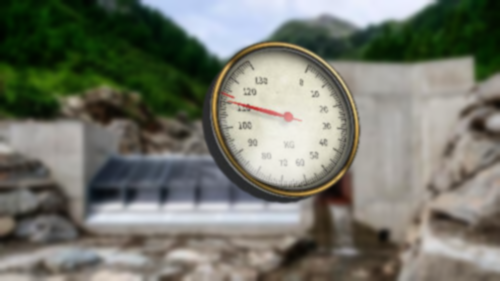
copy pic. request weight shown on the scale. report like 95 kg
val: 110 kg
